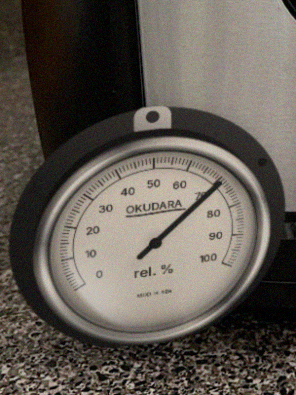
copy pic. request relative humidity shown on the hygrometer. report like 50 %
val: 70 %
